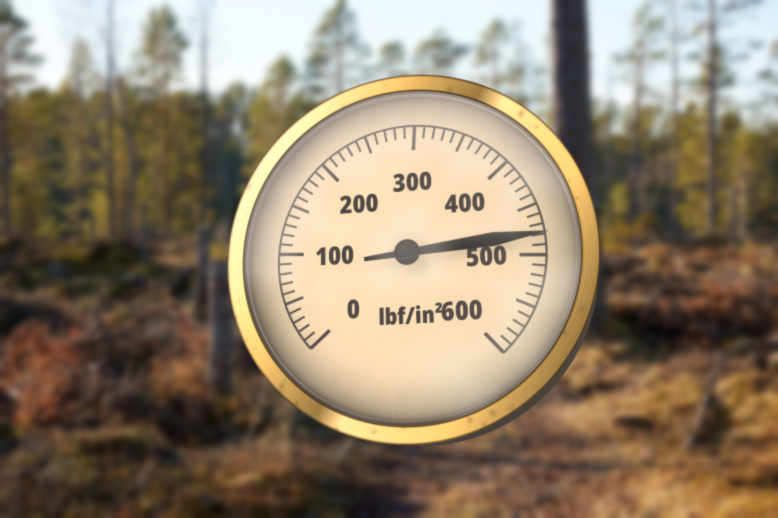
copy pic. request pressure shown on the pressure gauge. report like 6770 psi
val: 480 psi
